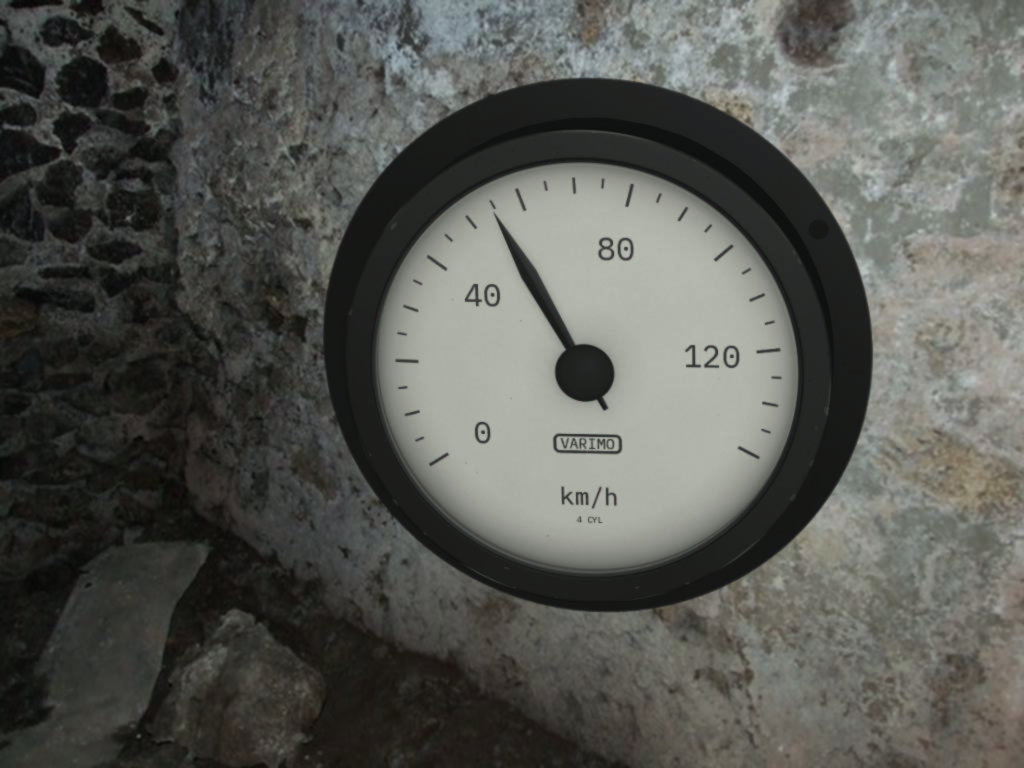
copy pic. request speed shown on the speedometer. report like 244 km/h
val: 55 km/h
